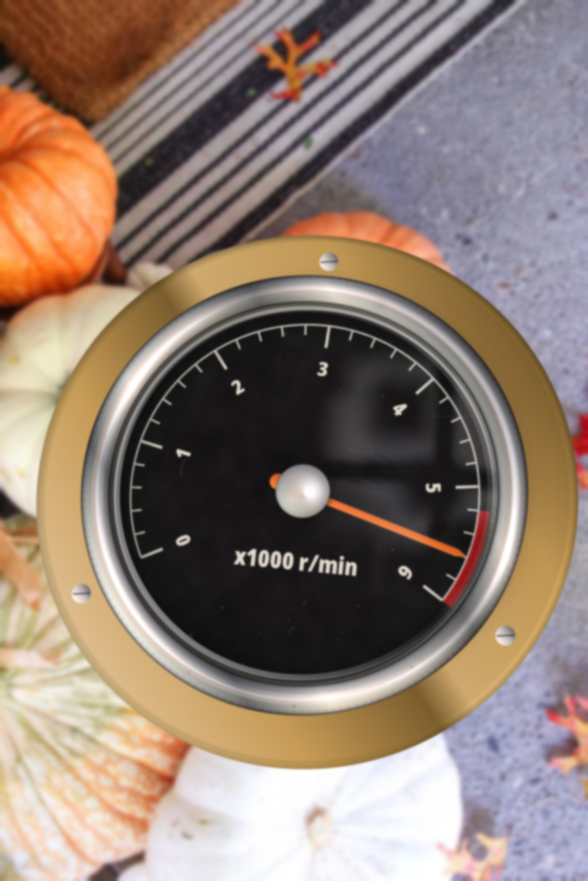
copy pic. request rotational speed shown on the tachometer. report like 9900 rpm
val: 5600 rpm
